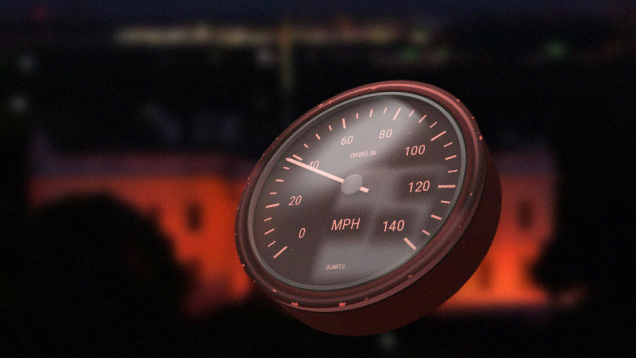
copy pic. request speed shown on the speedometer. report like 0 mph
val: 37.5 mph
